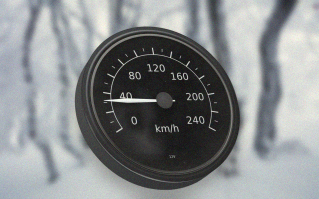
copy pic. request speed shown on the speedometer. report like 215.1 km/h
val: 30 km/h
